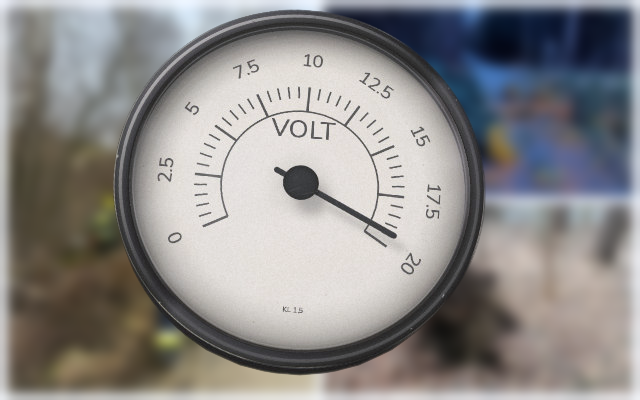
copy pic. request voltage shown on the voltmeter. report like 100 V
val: 19.5 V
